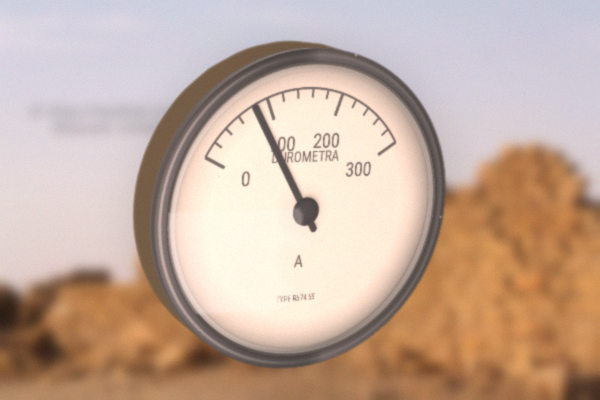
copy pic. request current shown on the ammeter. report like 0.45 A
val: 80 A
